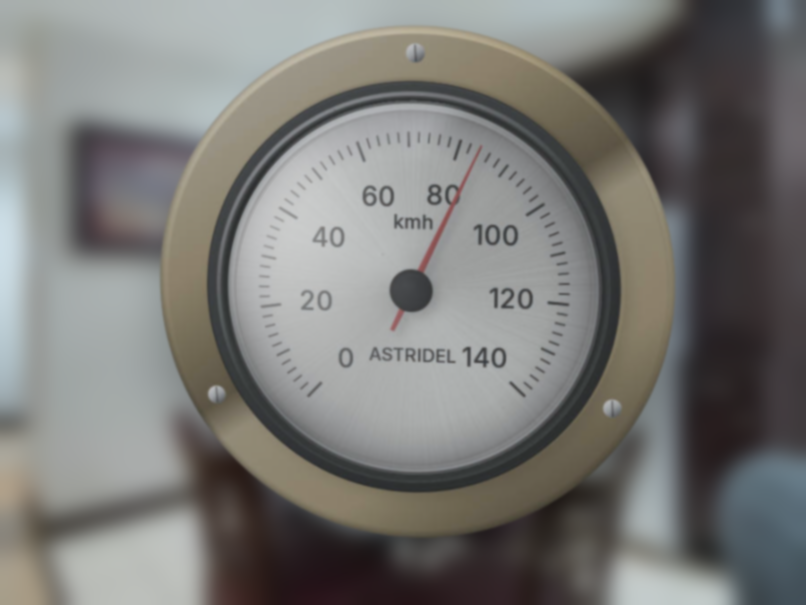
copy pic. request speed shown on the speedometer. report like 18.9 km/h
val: 84 km/h
